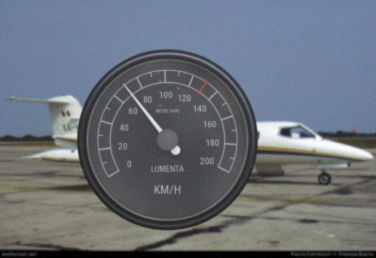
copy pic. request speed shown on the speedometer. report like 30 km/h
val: 70 km/h
